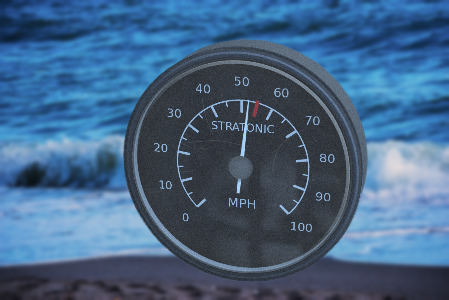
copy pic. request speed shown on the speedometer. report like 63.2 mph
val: 52.5 mph
